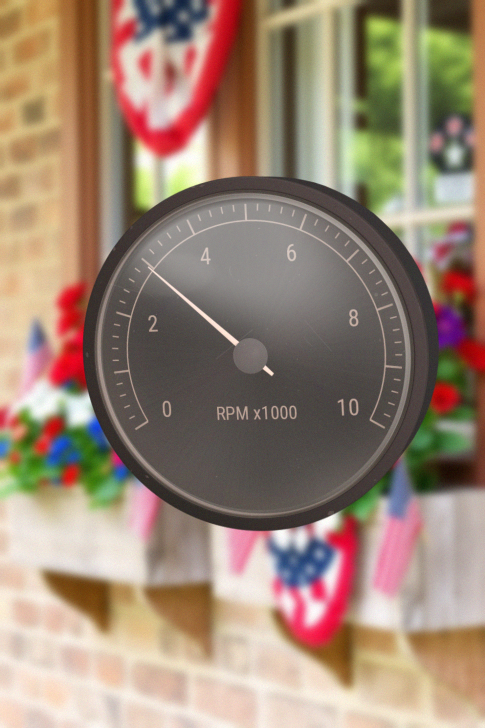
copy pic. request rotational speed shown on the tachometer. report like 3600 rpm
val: 3000 rpm
